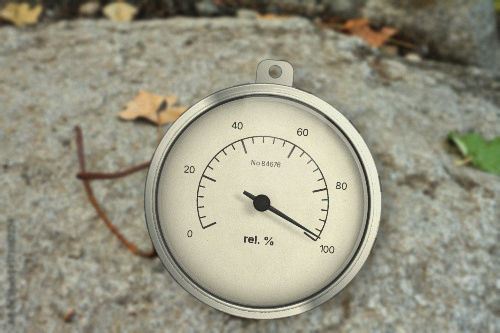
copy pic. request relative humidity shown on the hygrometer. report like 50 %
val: 98 %
